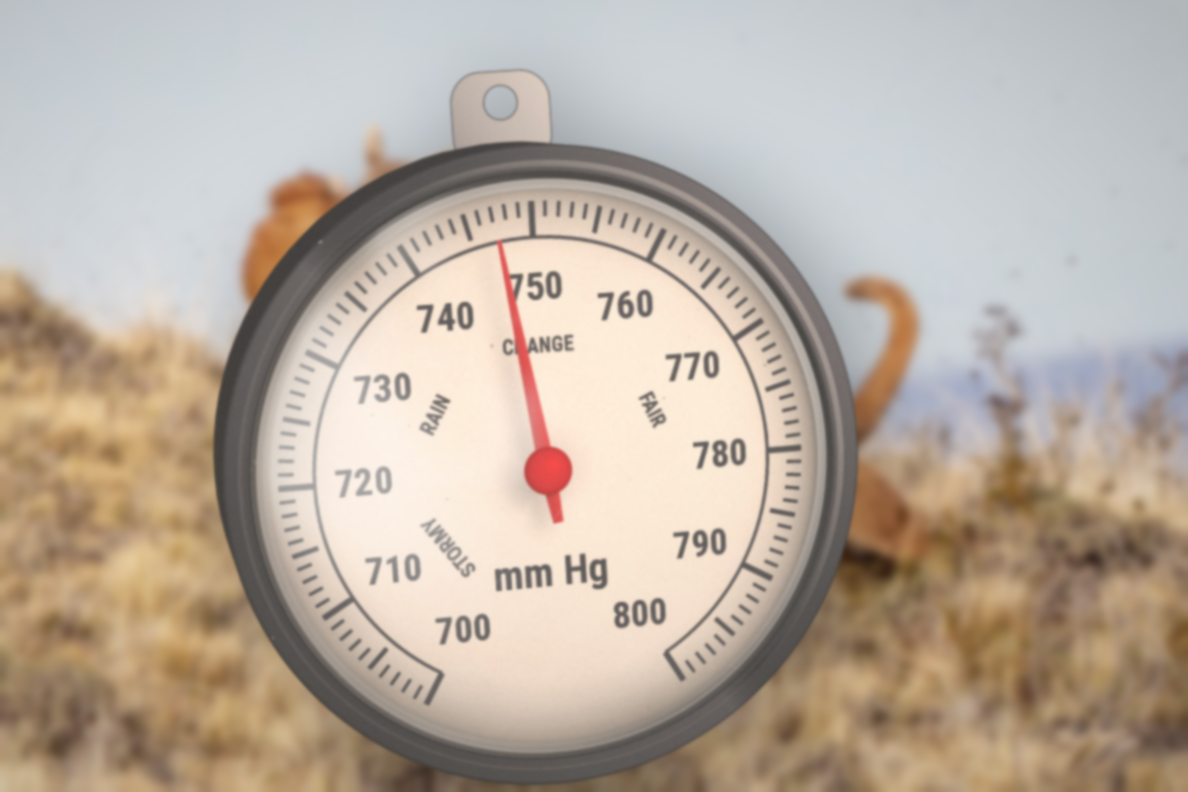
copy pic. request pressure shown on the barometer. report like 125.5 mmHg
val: 747 mmHg
